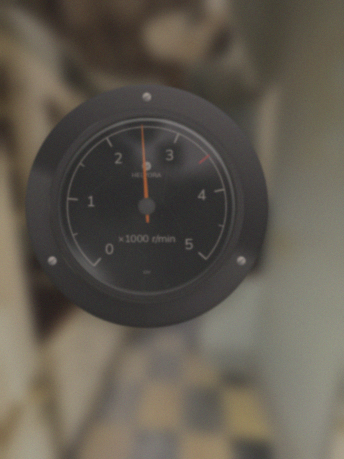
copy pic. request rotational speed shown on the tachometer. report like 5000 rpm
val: 2500 rpm
